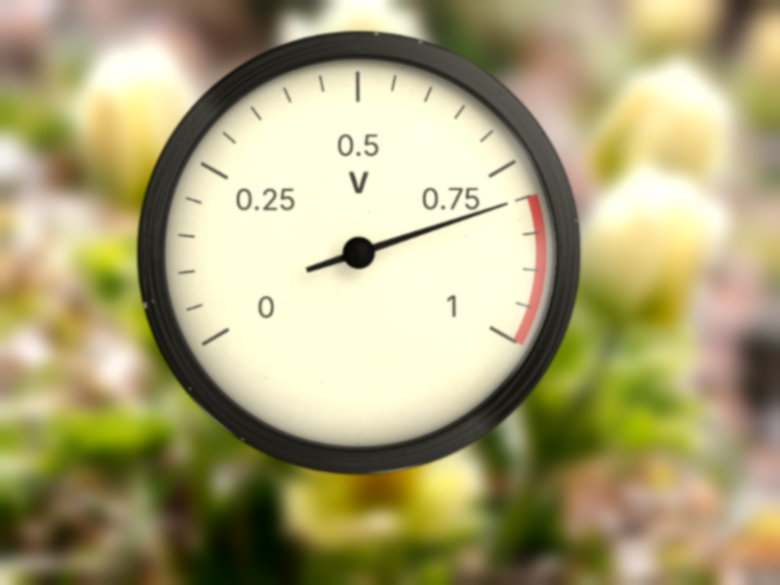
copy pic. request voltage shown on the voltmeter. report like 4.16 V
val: 0.8 V
